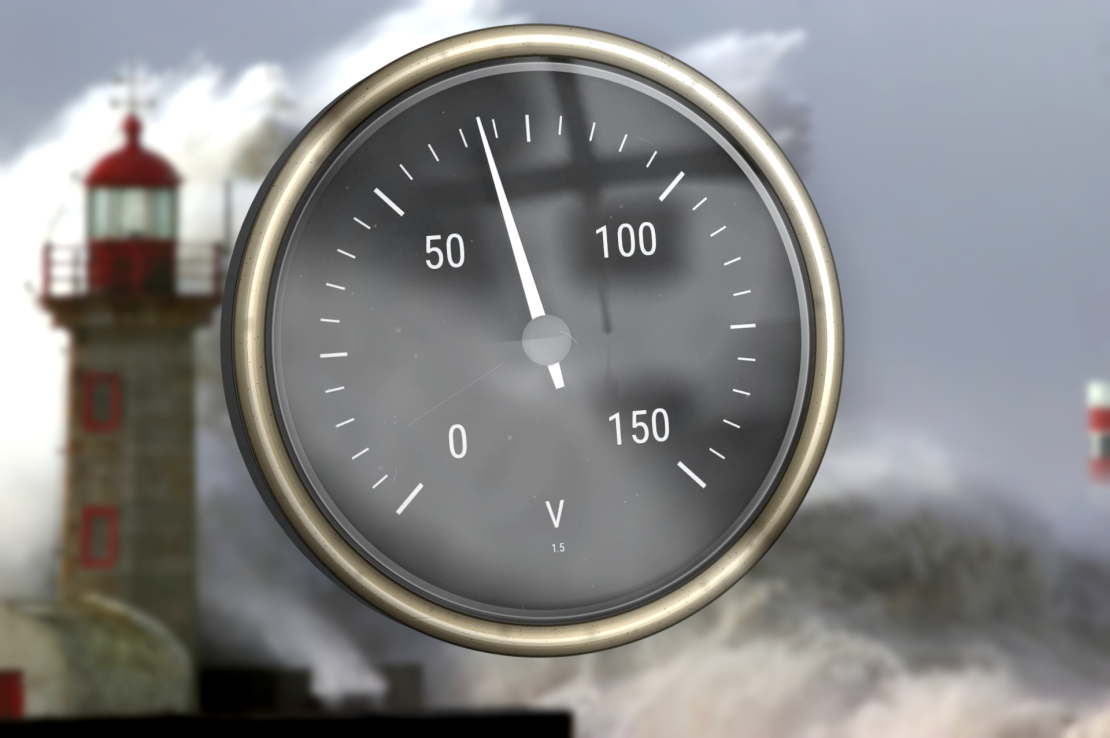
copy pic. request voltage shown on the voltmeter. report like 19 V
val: 67.5 V
